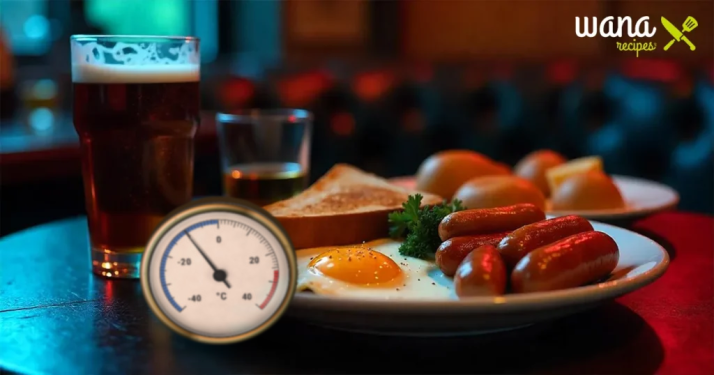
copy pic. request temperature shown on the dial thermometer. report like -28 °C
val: -10 °C
